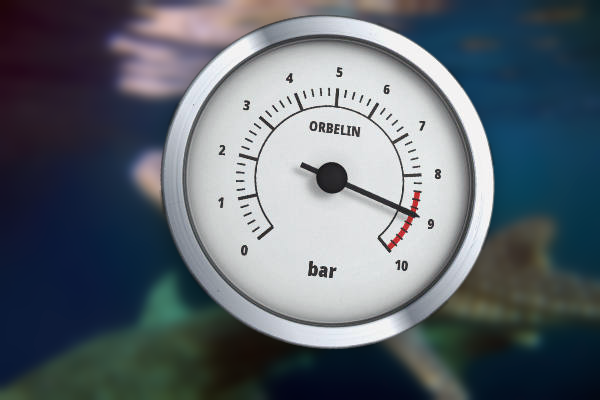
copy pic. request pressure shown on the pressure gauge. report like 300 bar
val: 9 bar
